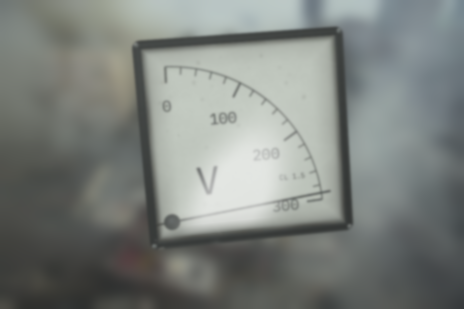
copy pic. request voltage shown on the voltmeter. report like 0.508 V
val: 290 V
